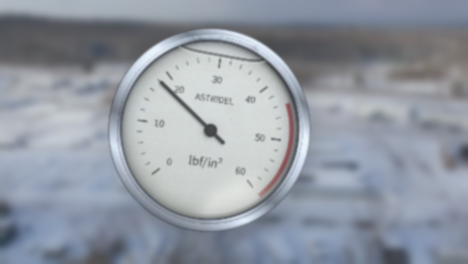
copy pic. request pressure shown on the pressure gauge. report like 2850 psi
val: 18 psi
